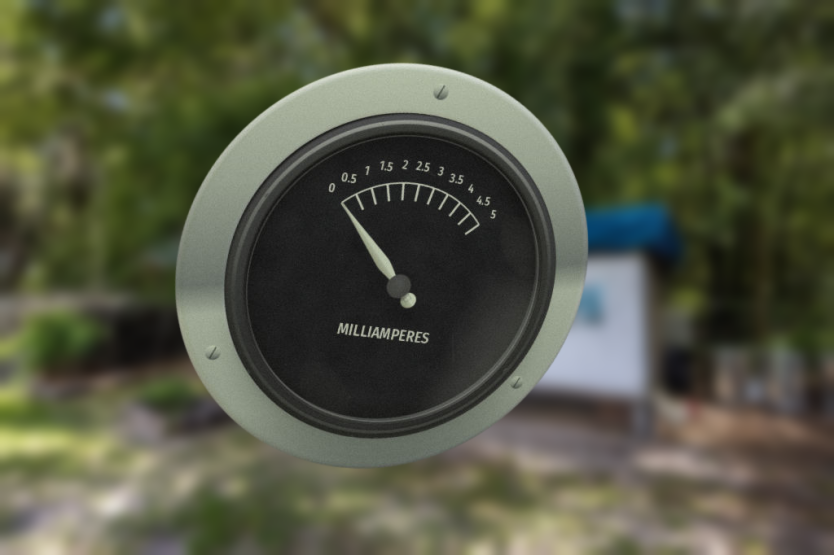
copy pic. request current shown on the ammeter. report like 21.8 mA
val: 0 mA
